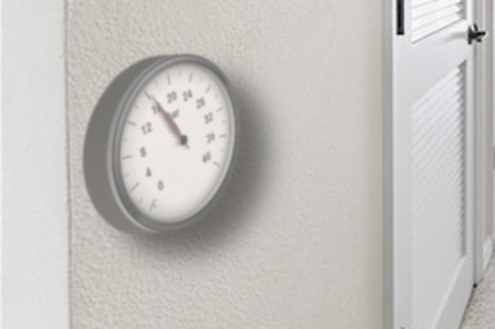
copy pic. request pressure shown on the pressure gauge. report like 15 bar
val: 16 bar
